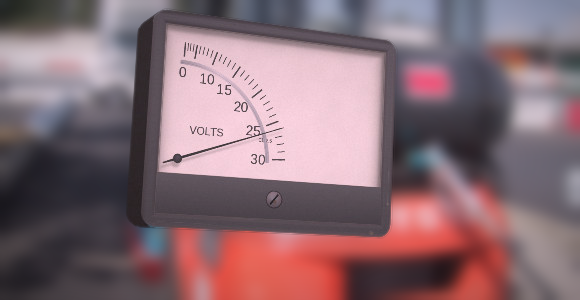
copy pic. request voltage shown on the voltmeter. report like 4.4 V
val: 26 V
